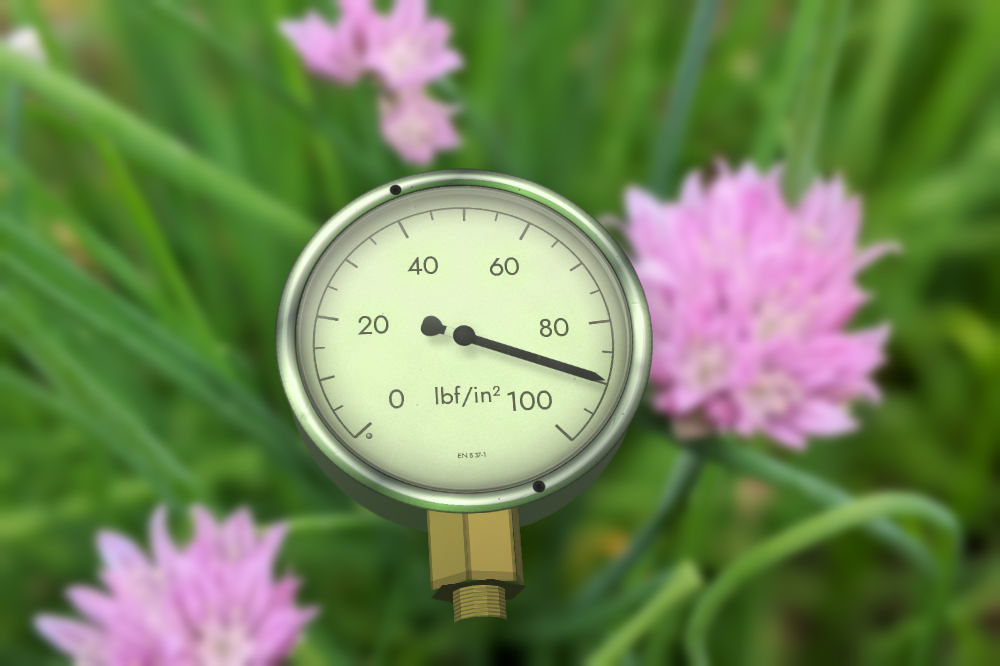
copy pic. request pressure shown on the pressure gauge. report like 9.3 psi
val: 90 psi
